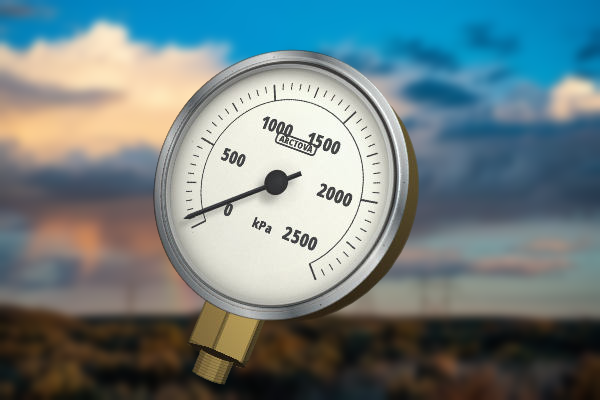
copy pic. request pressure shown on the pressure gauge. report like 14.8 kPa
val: 50 kPa
